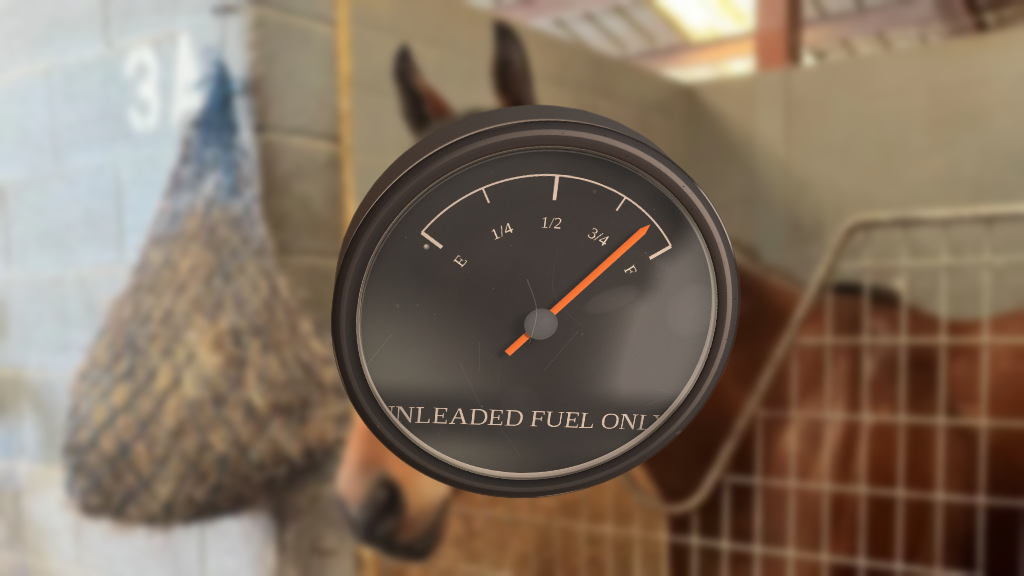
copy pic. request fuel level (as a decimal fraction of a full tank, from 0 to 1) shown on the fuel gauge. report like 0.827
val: 0.875
